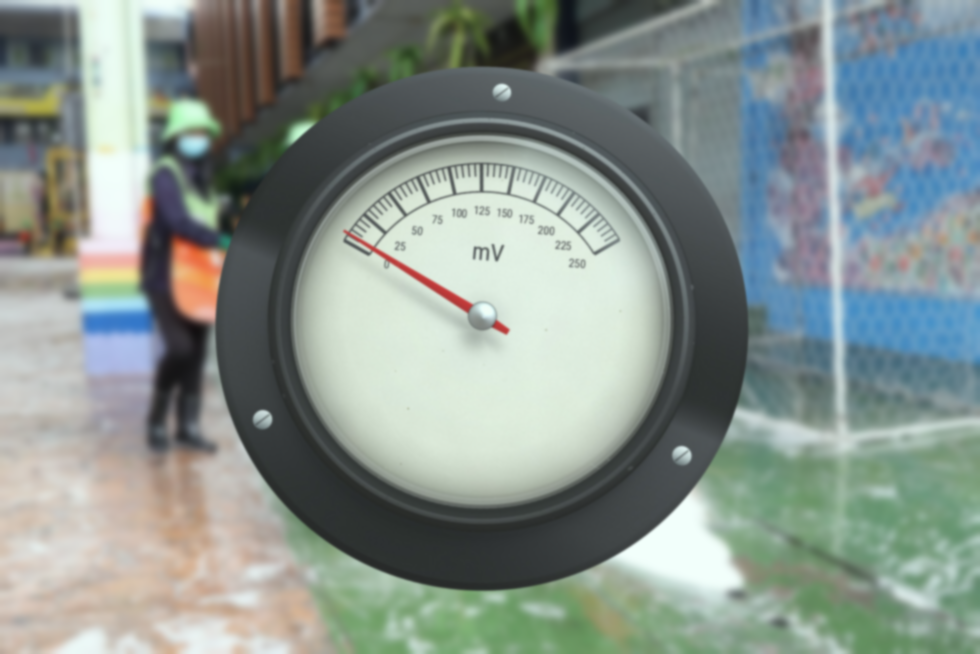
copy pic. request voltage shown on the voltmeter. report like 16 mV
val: 5 mV
